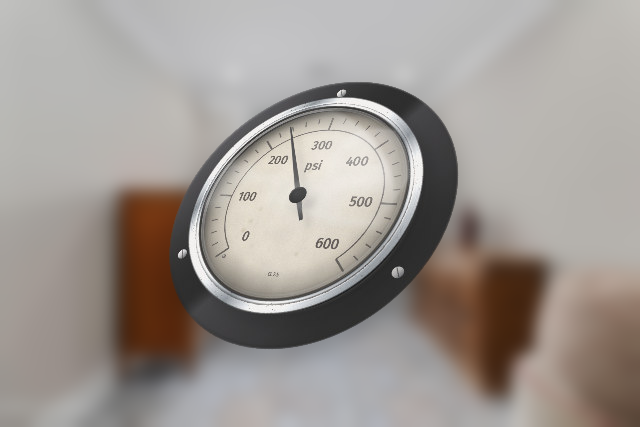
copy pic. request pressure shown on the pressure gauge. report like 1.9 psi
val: 240 psi
